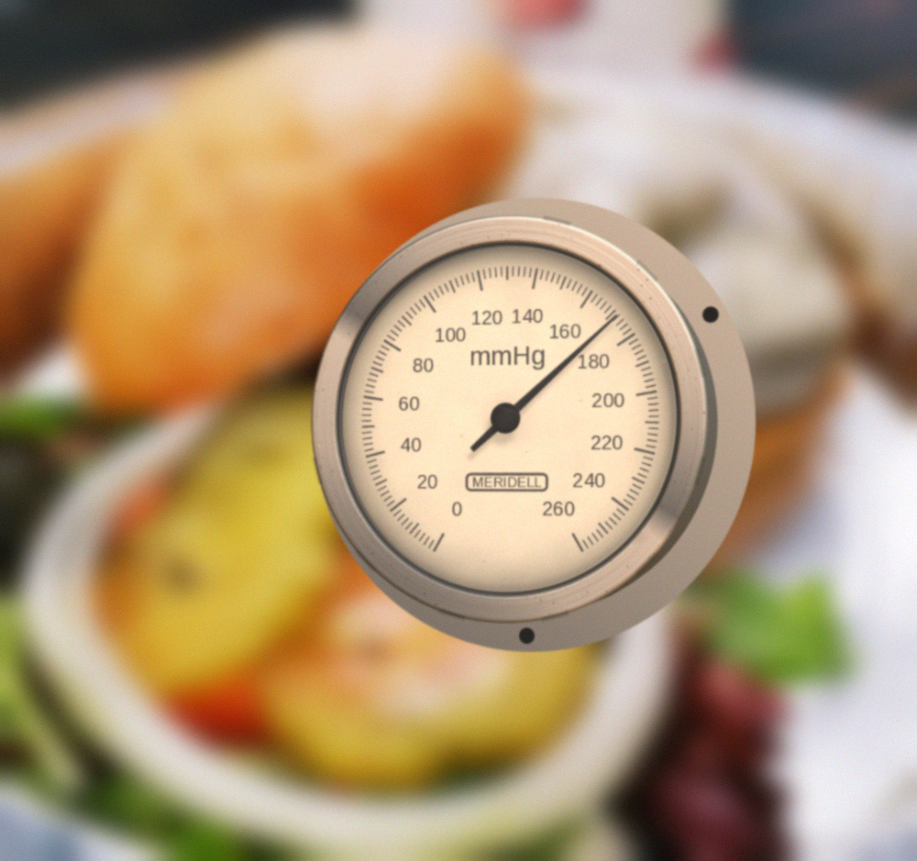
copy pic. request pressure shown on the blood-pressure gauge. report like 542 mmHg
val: 172 mmHg
